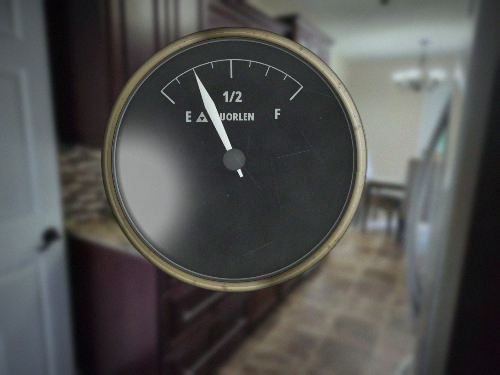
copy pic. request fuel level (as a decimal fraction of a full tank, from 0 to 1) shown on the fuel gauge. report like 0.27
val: 0.25
